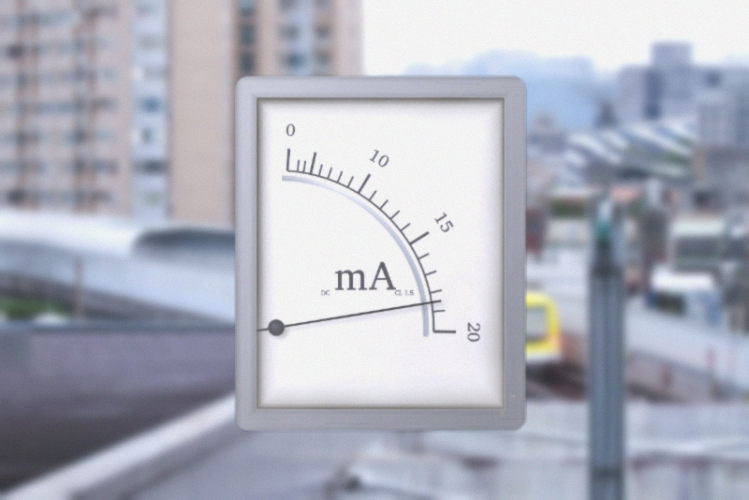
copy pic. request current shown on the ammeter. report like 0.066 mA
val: 18.5 mA
